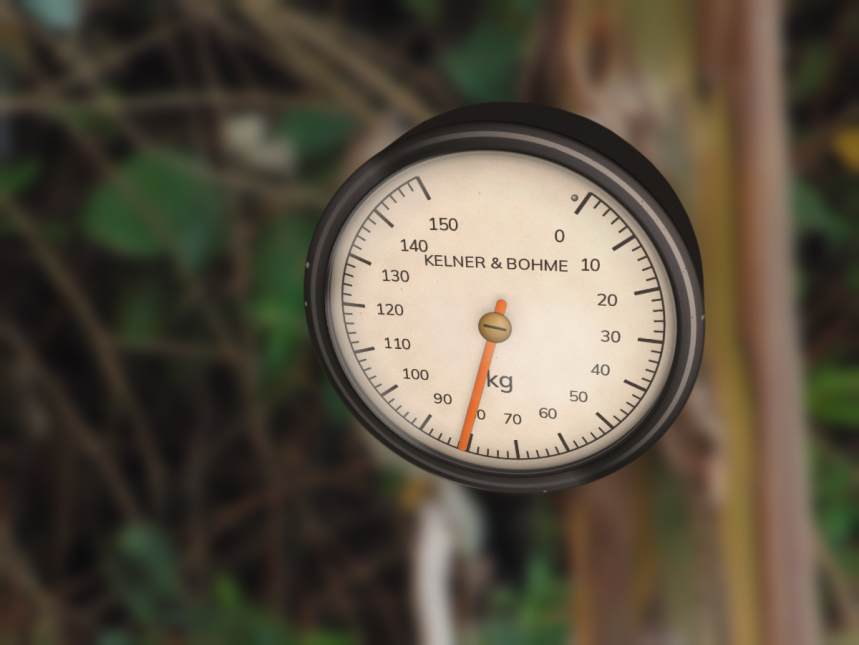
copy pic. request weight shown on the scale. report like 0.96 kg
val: 81 kg
